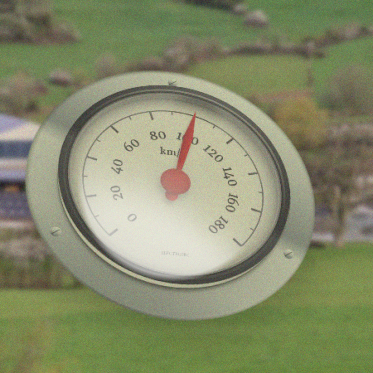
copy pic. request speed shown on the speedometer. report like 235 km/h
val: 100 km/h
